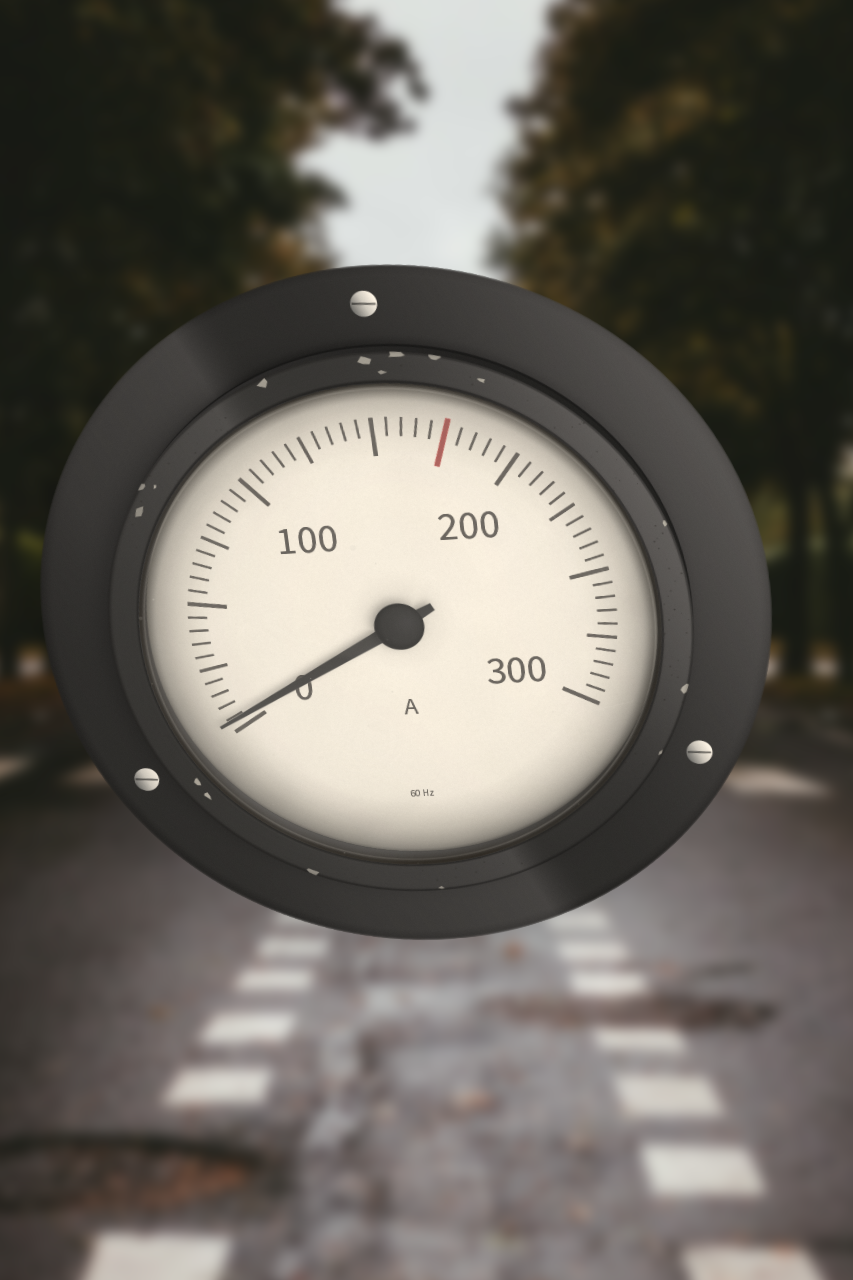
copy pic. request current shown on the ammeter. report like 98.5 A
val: 5 A
